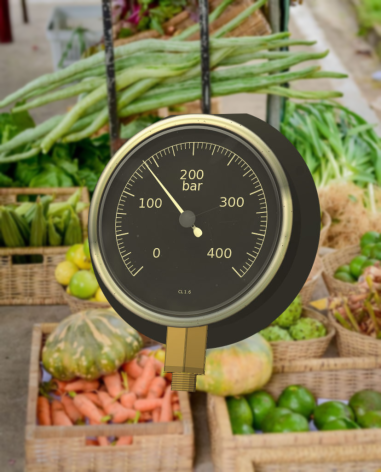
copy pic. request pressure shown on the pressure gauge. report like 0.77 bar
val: 140 bar
